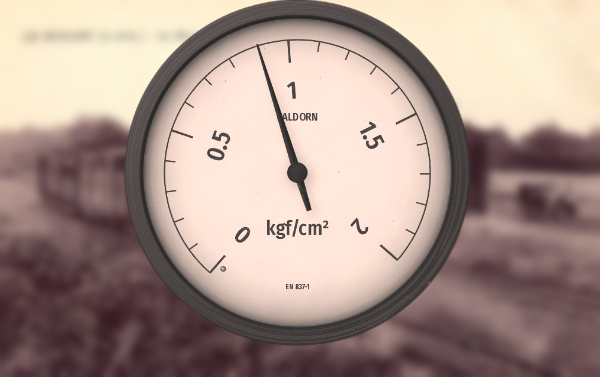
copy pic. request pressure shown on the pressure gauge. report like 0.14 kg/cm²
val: 0.9 kg/cm²
